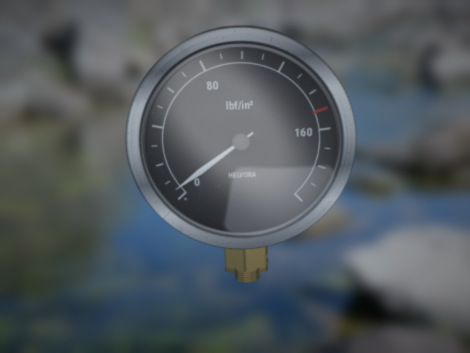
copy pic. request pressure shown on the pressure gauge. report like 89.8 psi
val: 5 psi
